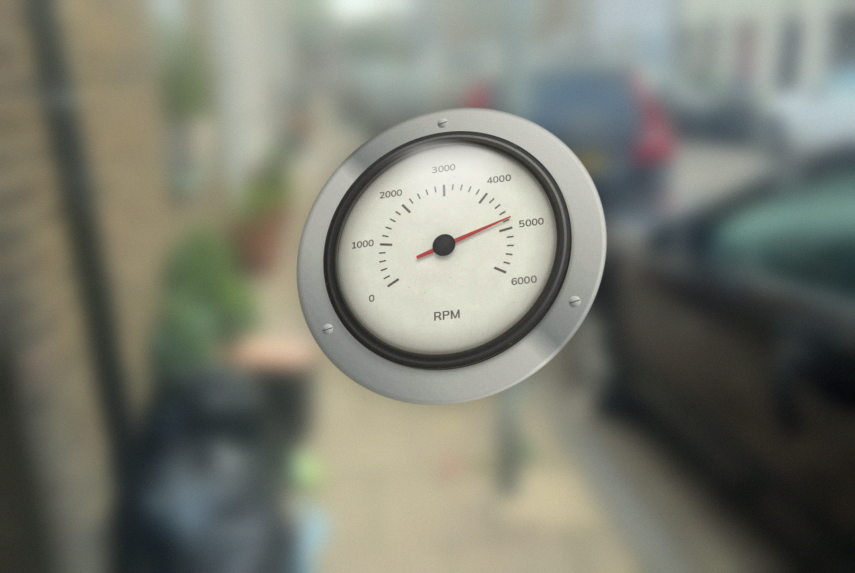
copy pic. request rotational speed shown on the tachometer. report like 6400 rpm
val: 4800 rpm
